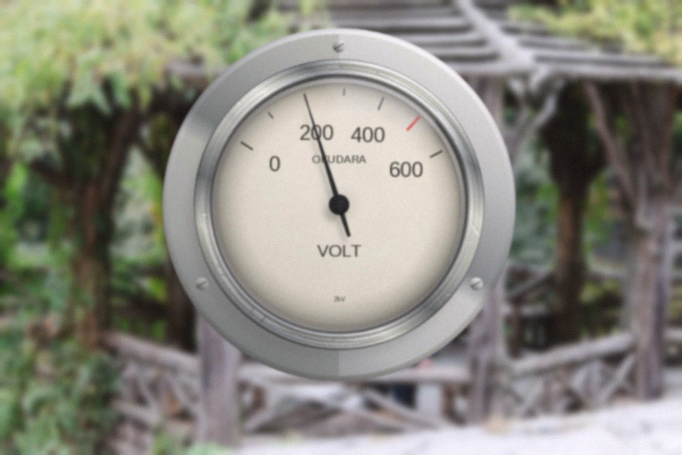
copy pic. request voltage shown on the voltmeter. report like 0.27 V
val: 200 V
